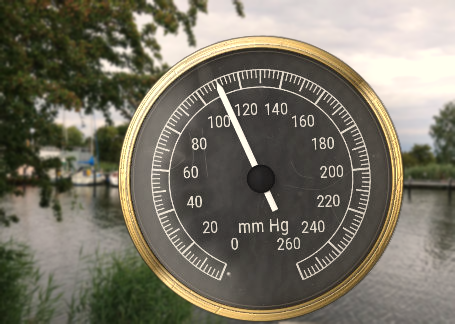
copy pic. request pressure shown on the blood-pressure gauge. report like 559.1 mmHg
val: 110 mmHg
